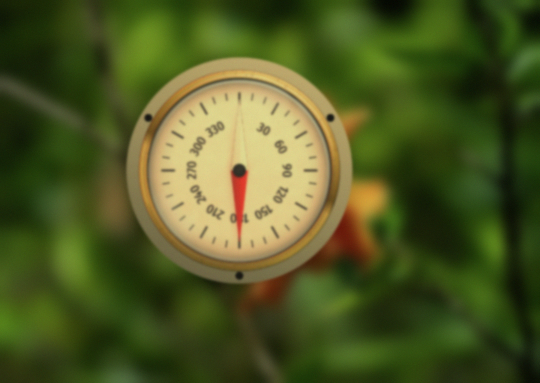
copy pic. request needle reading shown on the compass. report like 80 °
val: 180 °
